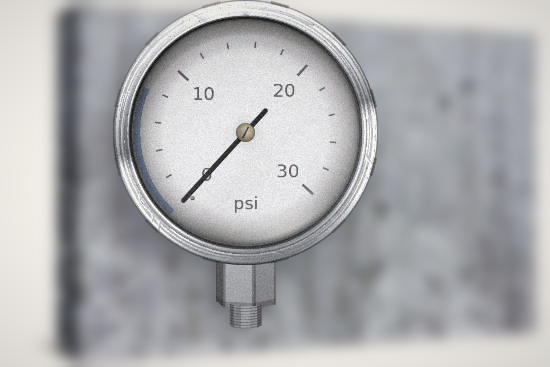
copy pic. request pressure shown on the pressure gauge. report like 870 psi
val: 0 psi
